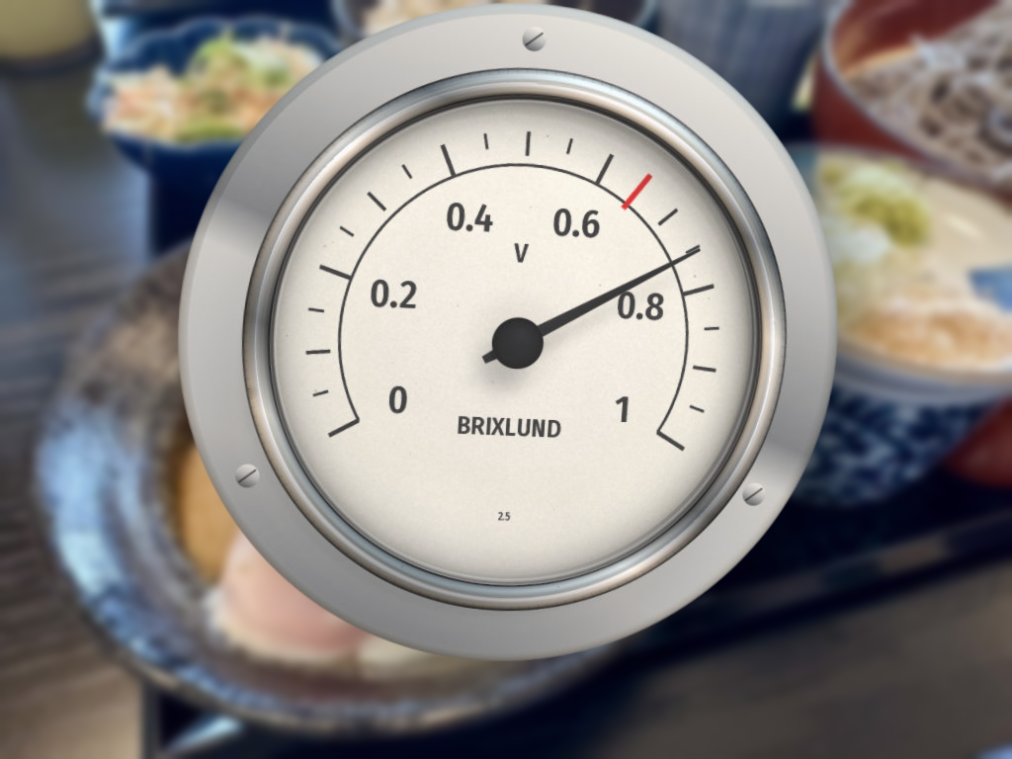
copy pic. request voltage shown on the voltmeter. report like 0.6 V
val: 0.75 V
